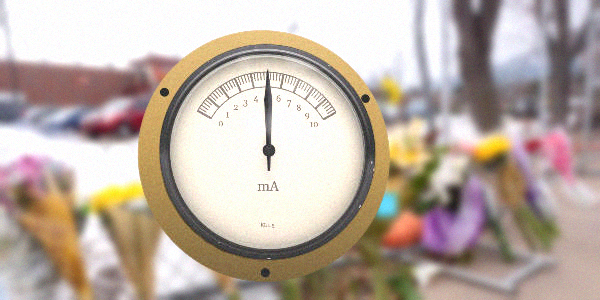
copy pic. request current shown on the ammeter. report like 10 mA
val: 5 mA
